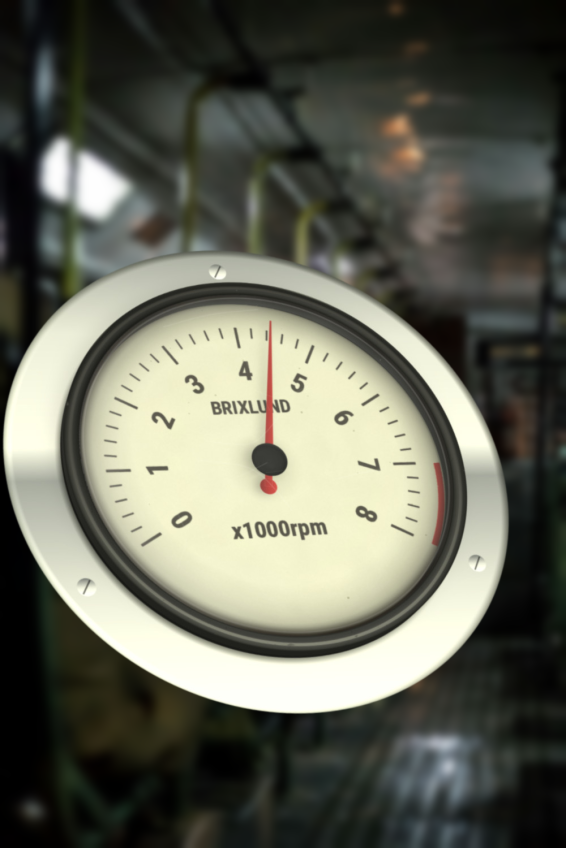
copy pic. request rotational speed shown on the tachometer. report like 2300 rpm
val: 4400 rpm
